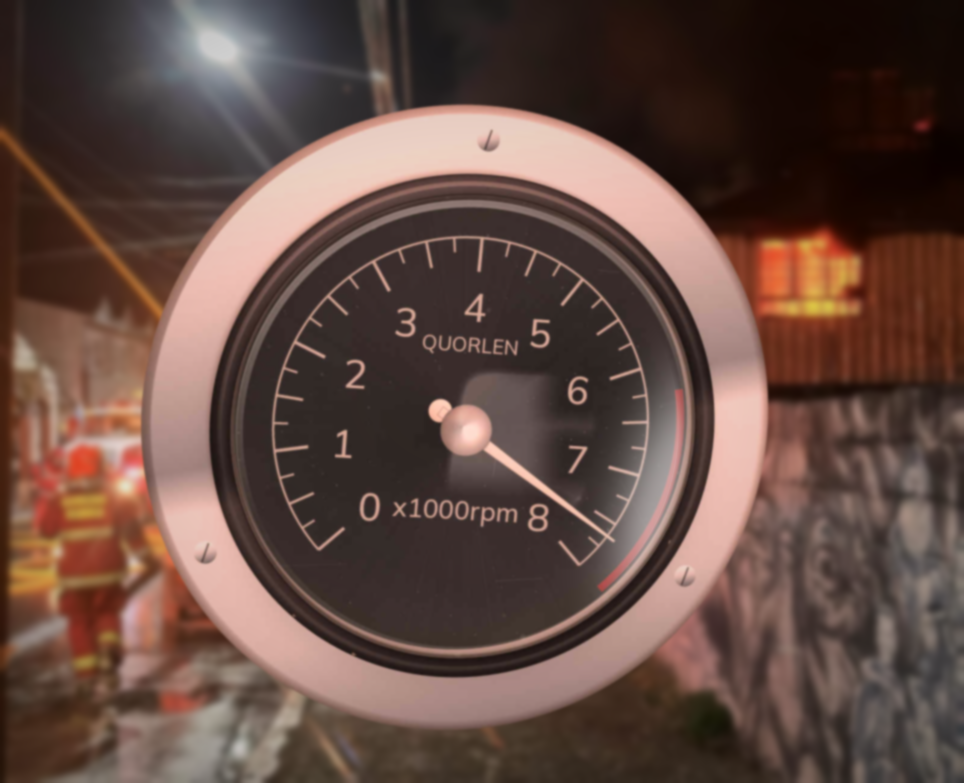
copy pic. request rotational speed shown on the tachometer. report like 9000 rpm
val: 7625 rpm
